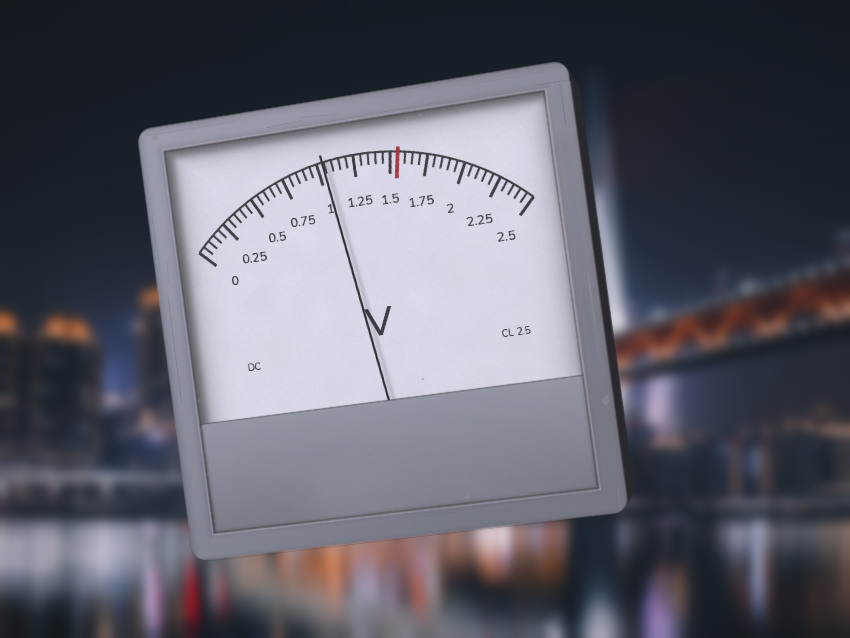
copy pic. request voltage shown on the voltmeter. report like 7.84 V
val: 1.05 V
